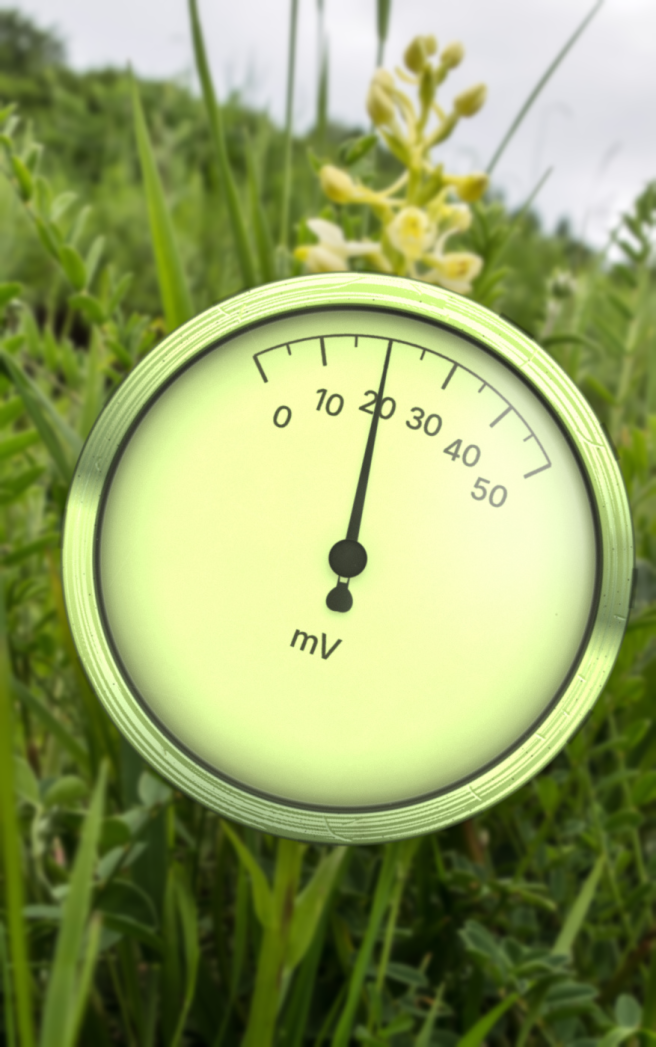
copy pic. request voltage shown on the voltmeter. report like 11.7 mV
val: 20 mV
